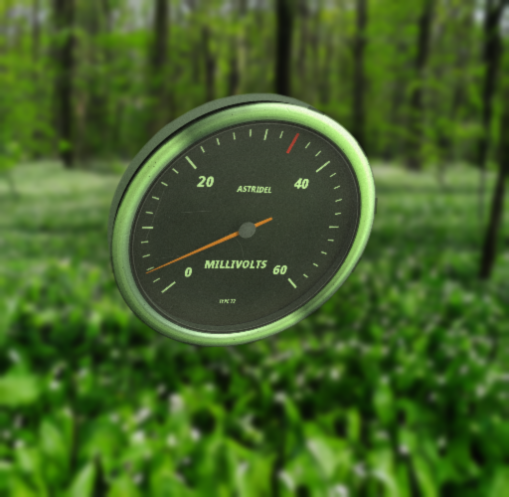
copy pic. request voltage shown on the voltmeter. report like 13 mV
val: 4 mV
